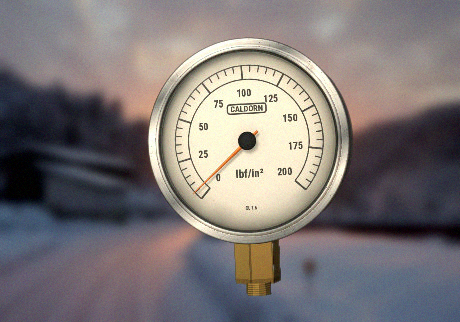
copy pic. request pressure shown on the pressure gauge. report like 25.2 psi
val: 5 psi
